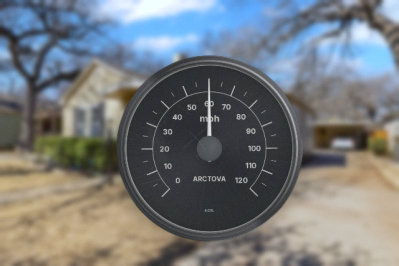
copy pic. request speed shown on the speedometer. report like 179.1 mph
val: 60 mph
